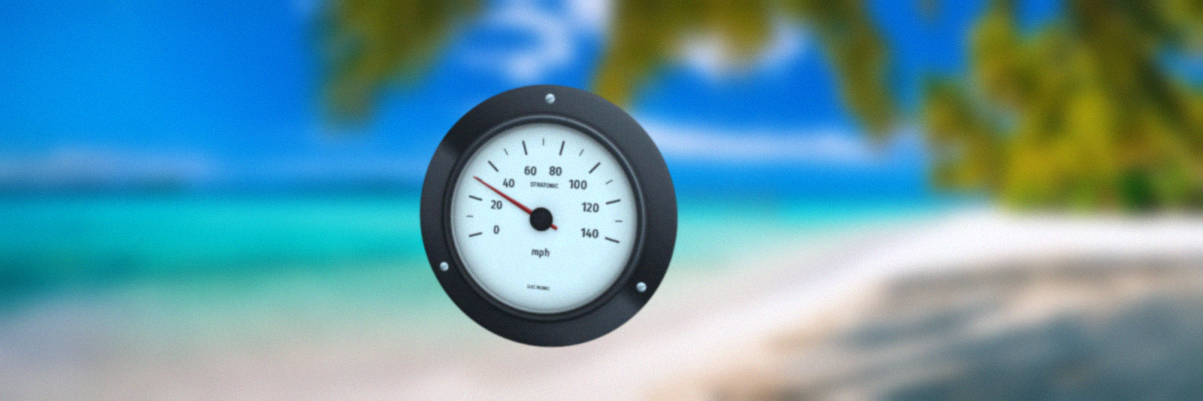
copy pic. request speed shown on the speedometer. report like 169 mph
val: 30 mph
